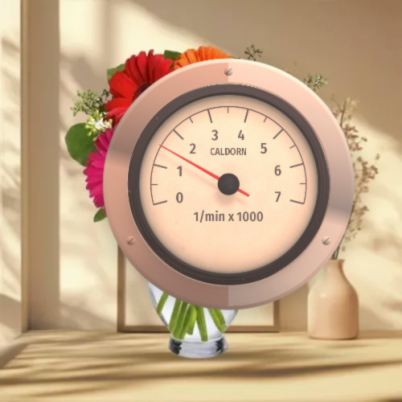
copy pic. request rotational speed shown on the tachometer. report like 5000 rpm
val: 1500 rpm
